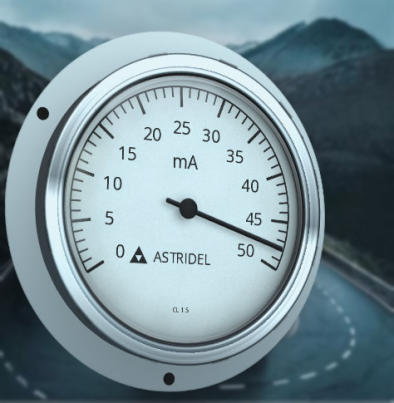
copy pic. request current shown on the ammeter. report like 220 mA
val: 48 mA
